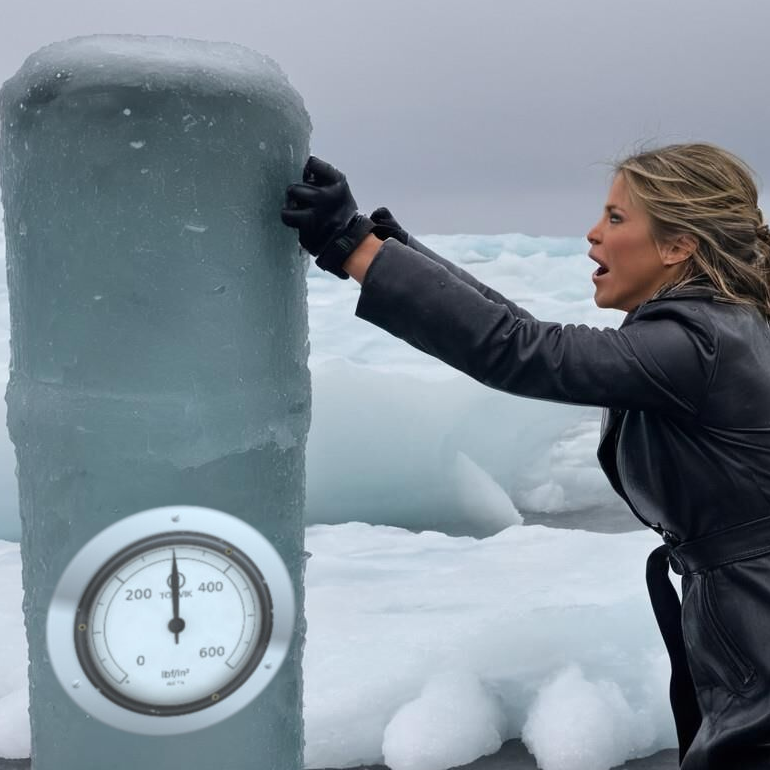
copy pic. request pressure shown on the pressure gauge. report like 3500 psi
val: 300 psi
